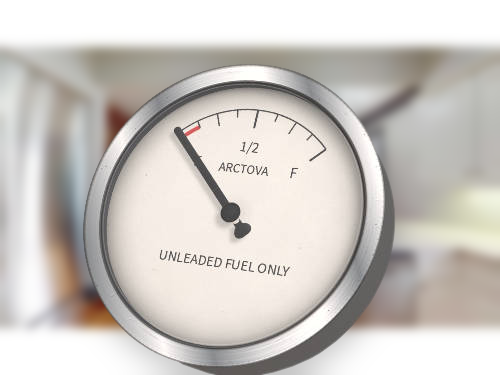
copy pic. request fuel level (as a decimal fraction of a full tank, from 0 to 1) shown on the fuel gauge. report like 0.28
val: 0
